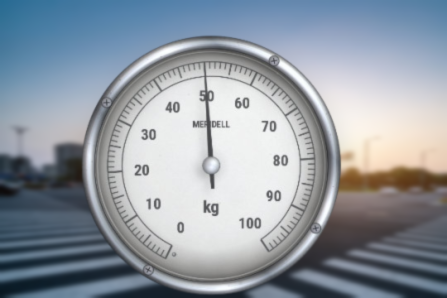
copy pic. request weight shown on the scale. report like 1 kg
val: 50 kg
